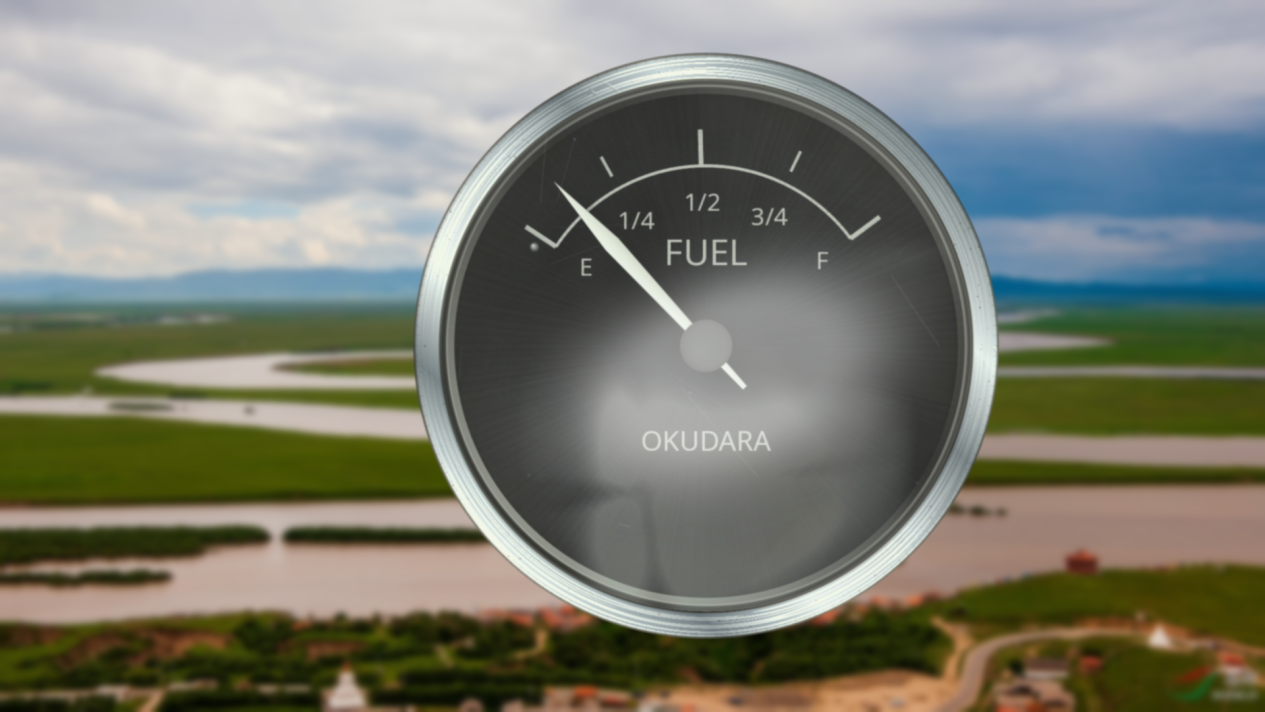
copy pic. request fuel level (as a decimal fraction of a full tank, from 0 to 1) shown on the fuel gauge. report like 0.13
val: 0.125
